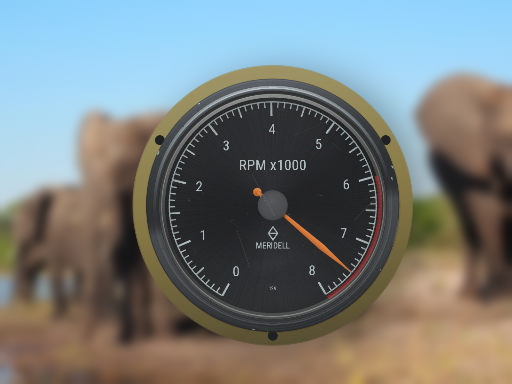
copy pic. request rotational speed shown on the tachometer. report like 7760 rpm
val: 7500 rpm
